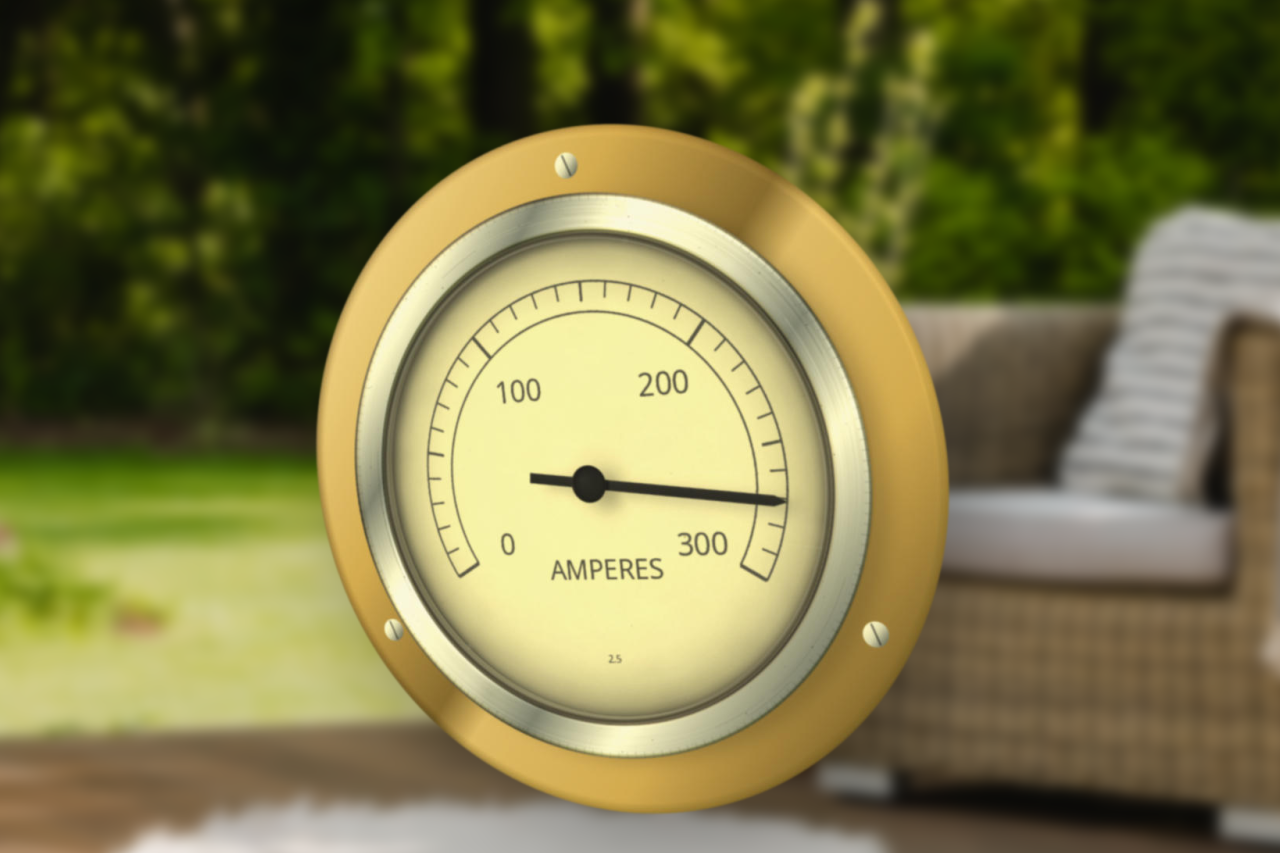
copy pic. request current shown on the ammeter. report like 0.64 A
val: 270 A
